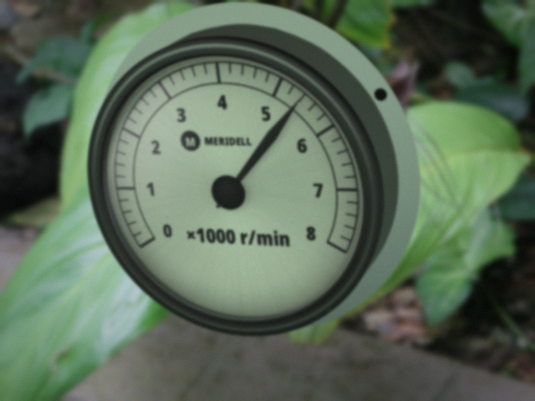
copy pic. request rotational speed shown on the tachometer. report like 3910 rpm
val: 5400 rpm
